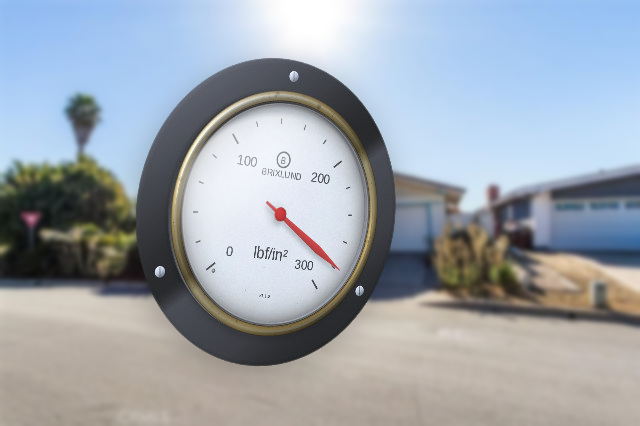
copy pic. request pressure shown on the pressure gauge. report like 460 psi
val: 280 psi
